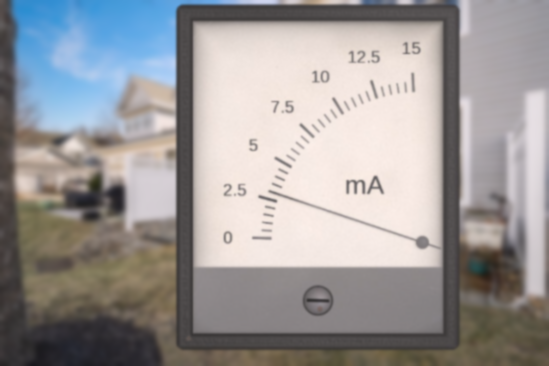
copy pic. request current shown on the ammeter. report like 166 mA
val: 3 mA
